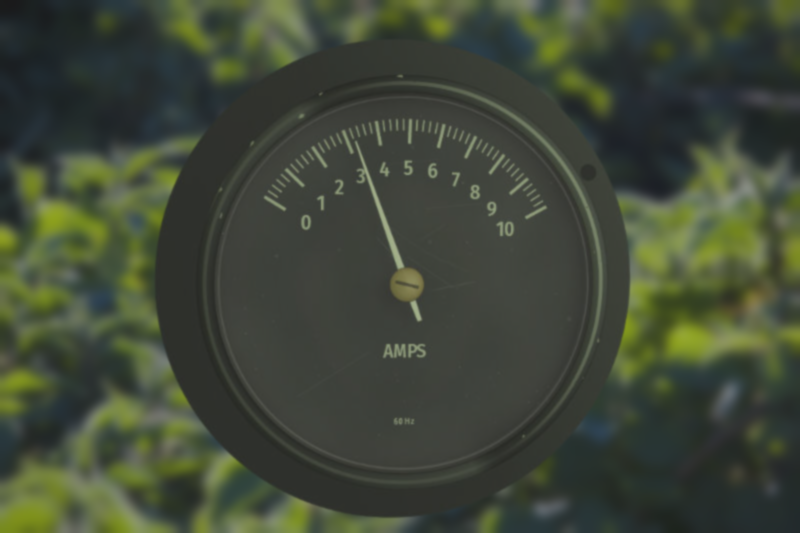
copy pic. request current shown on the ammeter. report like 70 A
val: 3.2 A
